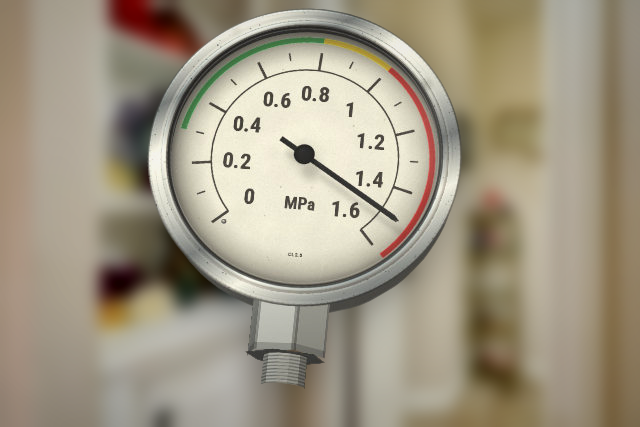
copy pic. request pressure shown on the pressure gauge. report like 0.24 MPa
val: 1.5 MPa
